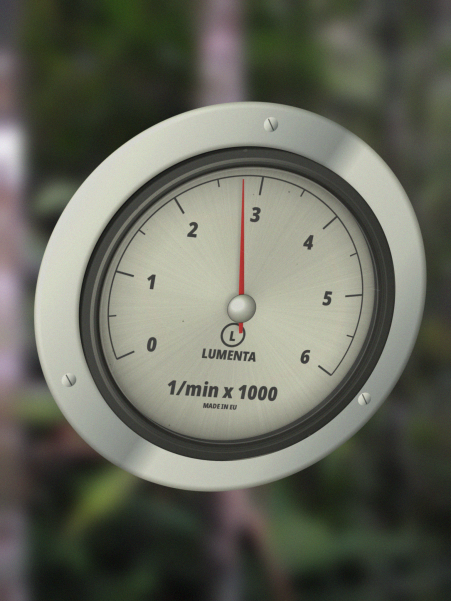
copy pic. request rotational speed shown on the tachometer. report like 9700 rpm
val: 2750 rpm
